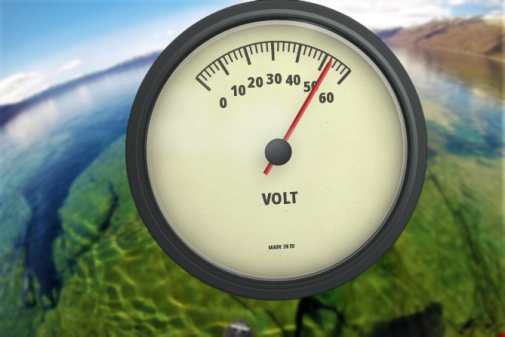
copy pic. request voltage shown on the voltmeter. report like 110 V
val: 52 V
